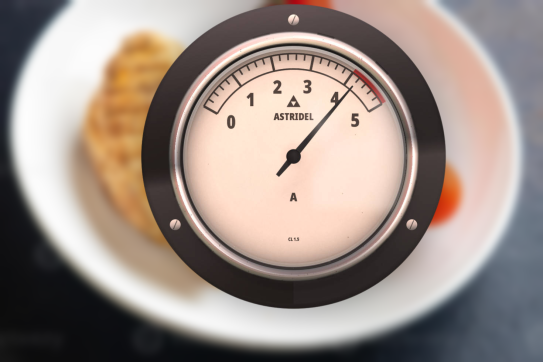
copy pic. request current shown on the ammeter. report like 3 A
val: 4.2 A
